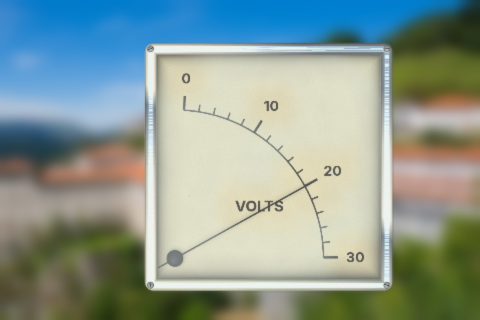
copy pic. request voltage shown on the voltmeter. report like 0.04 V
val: 20 V
